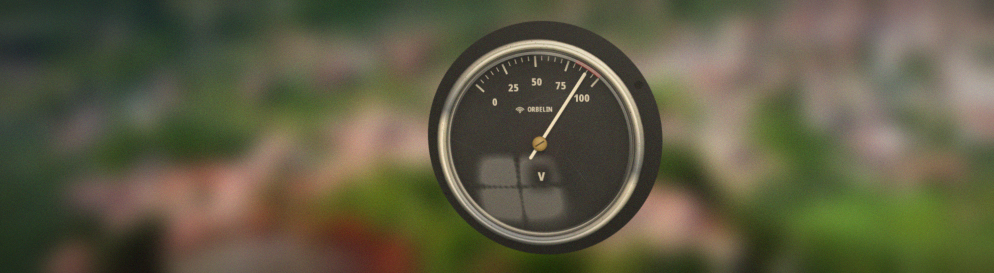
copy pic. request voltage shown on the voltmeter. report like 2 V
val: 90 V
